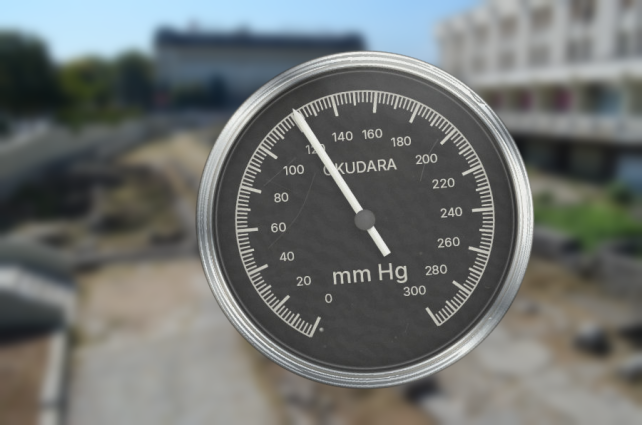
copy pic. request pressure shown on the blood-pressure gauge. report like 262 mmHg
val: 122 mmHg
